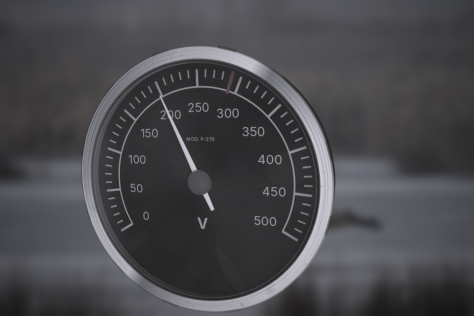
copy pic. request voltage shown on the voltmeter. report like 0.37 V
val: 200 V
